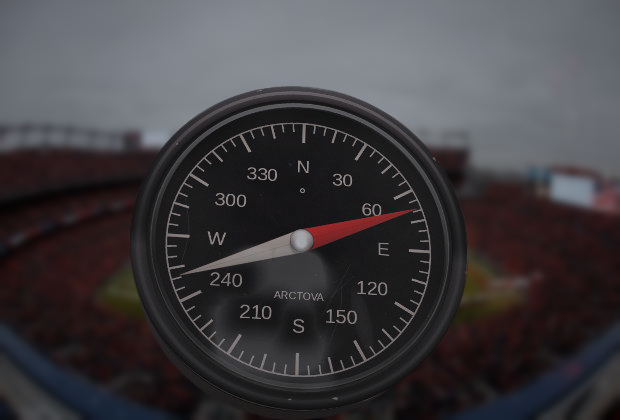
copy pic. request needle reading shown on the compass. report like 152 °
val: 70 °
